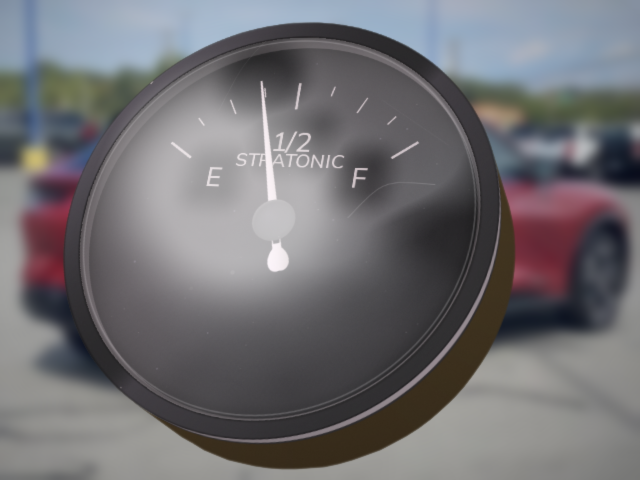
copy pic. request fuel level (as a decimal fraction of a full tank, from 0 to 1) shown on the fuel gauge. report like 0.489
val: 0.375
